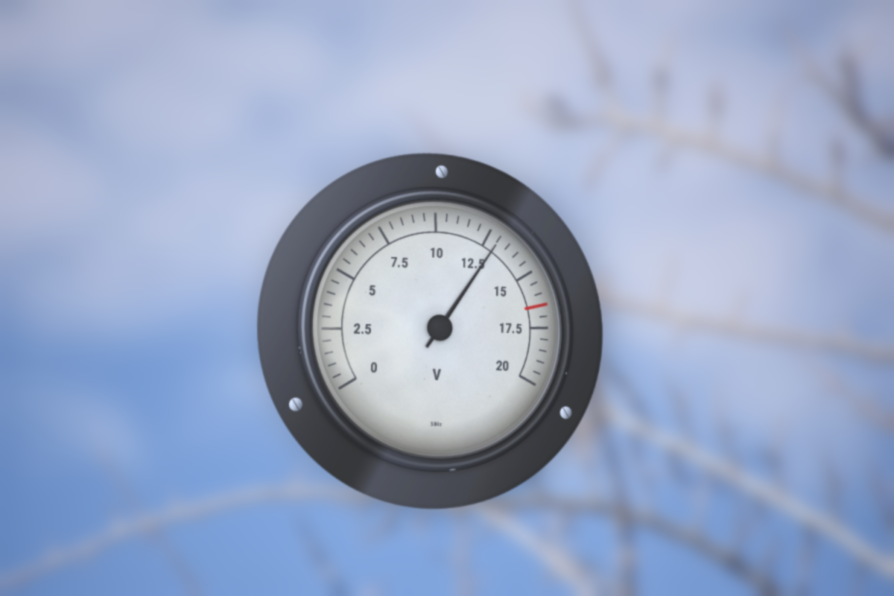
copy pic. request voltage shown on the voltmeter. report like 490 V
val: 13 V
